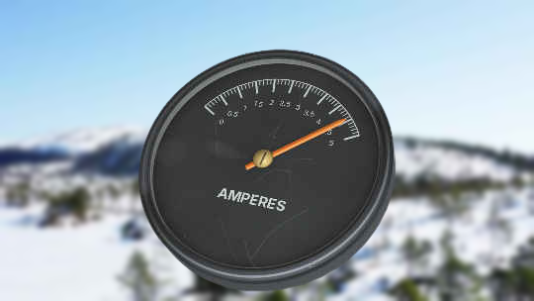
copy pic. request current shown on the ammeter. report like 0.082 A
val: 4.5 A
